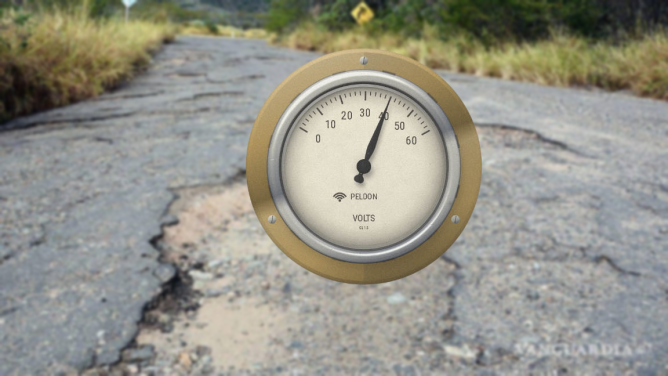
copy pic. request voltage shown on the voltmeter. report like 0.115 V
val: 40 V
